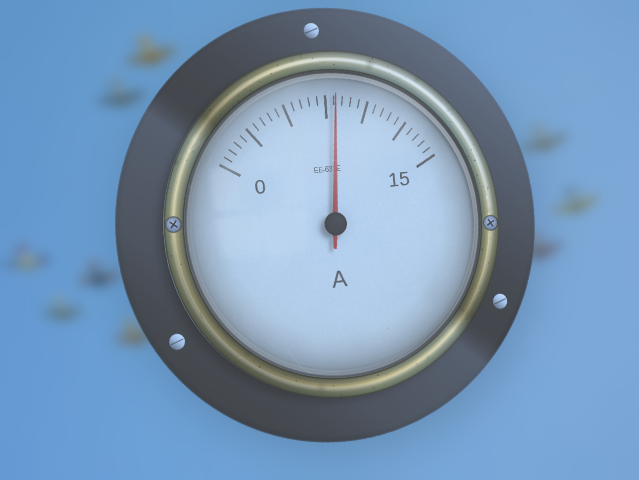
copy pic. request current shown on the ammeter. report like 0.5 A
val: 8 A
